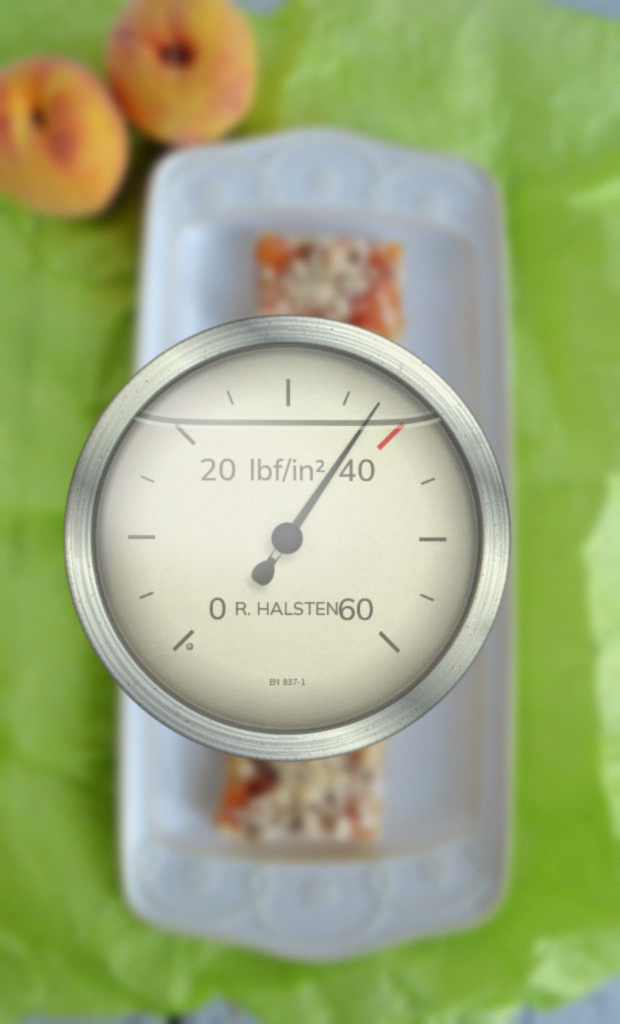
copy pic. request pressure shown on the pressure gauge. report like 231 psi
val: 37.5 psi
